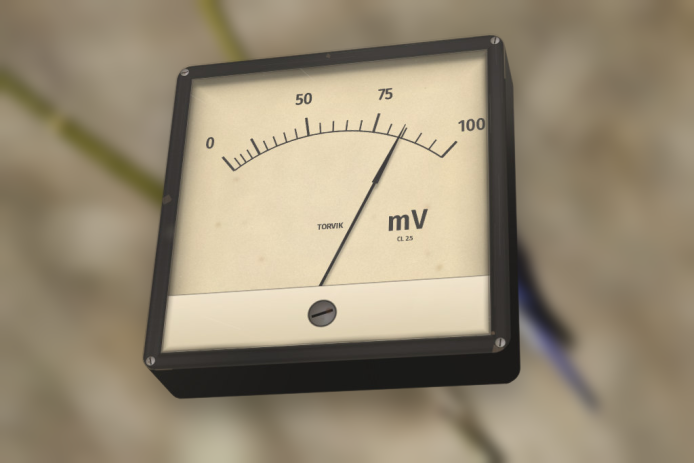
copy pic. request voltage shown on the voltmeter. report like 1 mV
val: 85 mV
